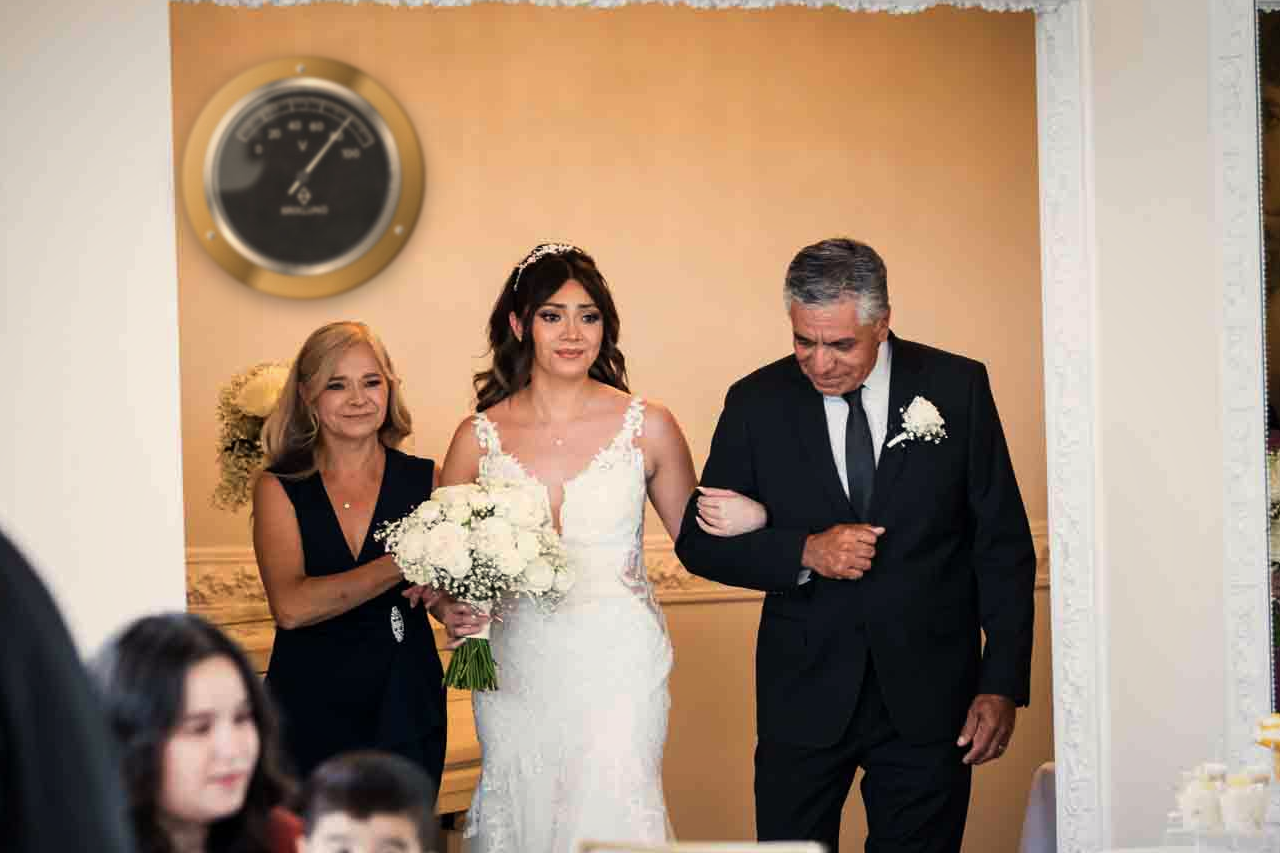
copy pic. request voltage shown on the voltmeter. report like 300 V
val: 80 V
